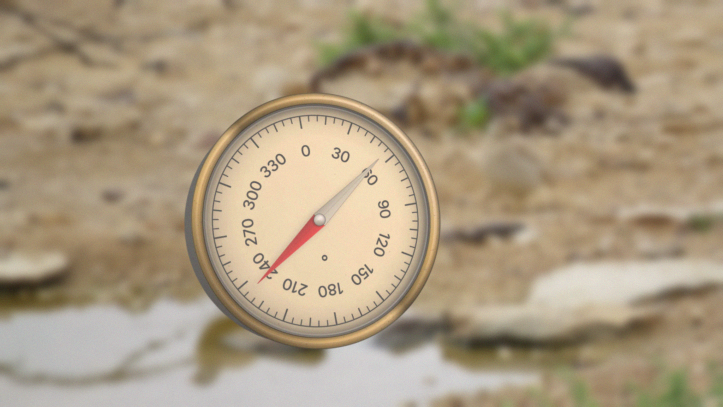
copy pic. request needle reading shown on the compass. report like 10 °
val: 235 °
